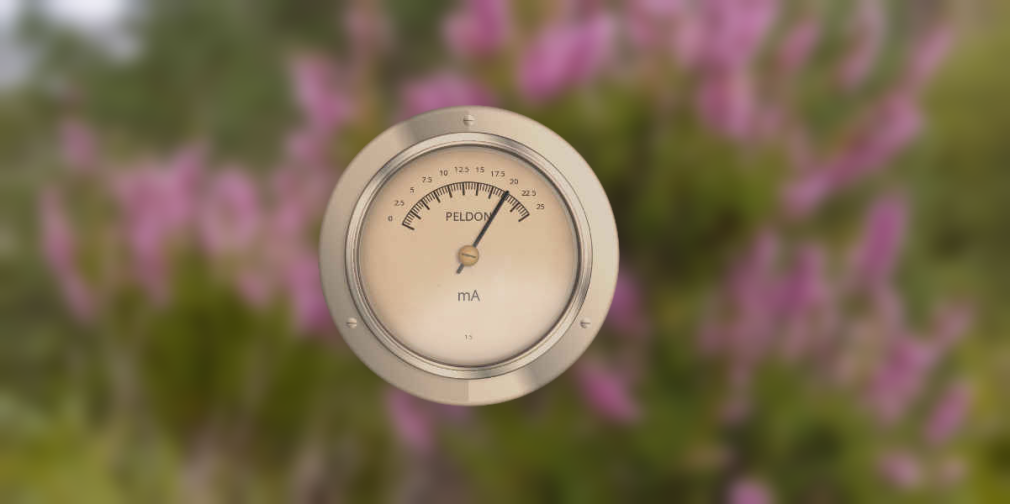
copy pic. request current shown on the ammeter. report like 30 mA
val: 20 mA
